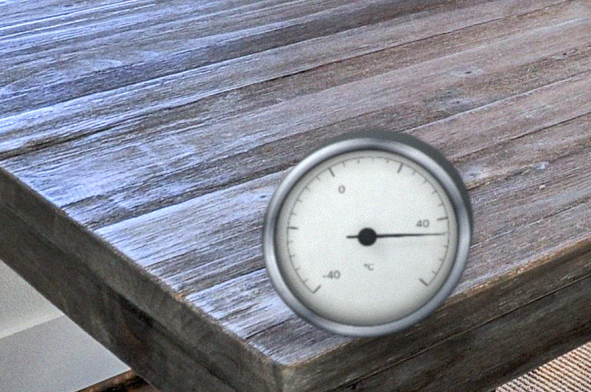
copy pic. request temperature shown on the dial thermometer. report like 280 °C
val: 44 °C
